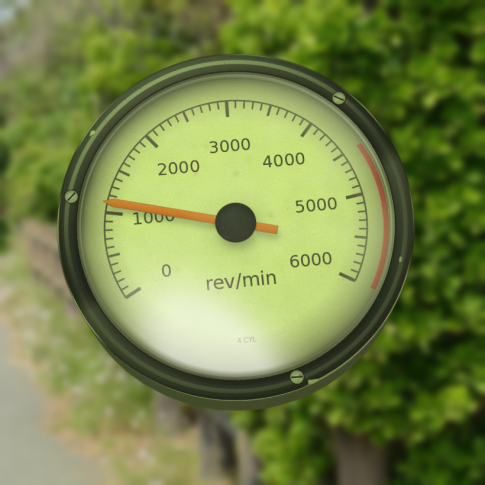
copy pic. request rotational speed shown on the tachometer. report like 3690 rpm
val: 1100 rpm
